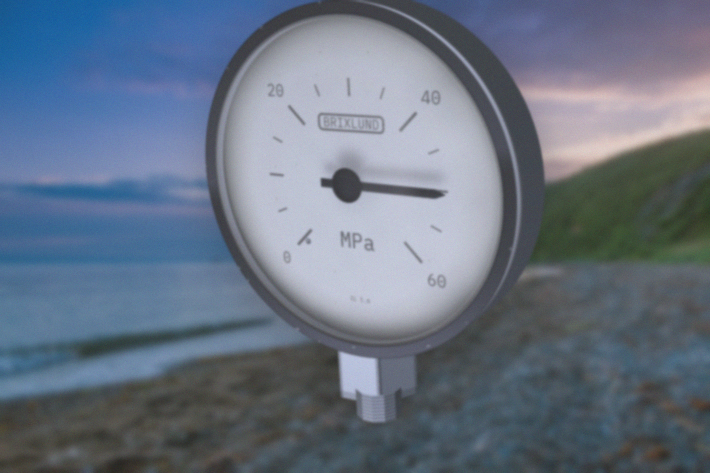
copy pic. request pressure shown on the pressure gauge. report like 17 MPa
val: 50 MPa
